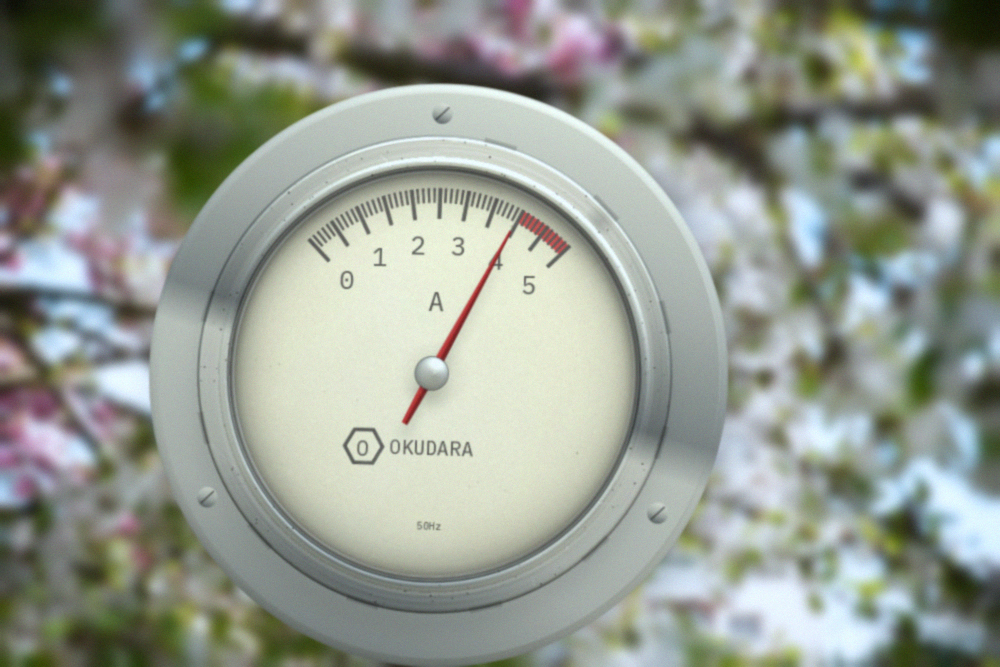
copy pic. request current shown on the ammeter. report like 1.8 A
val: 4 A
